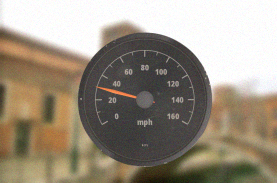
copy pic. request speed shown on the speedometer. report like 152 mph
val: 30 mph
